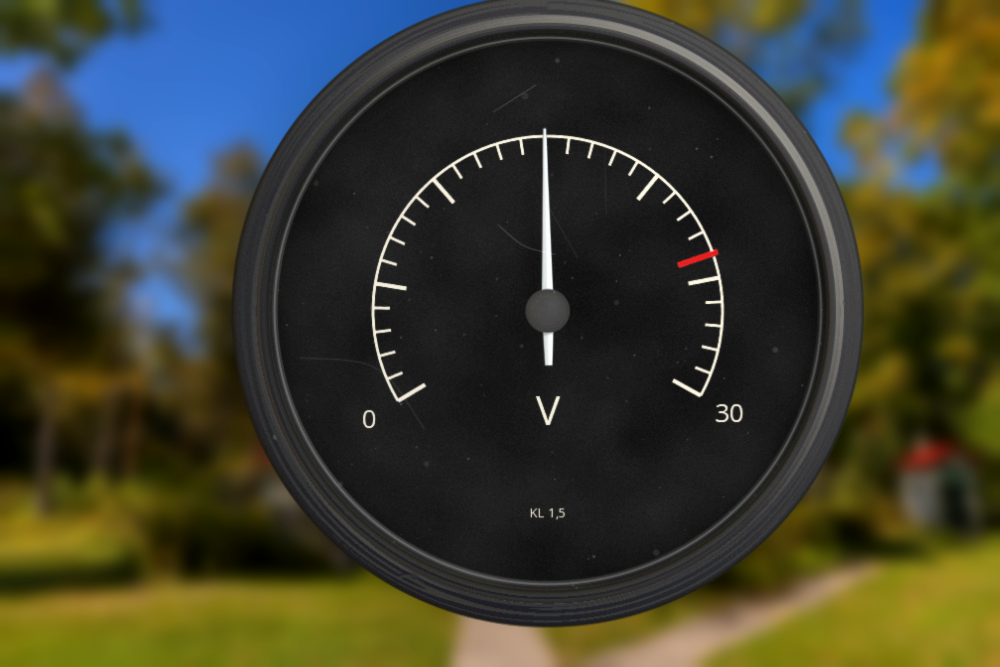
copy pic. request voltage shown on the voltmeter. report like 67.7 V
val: 15 V
